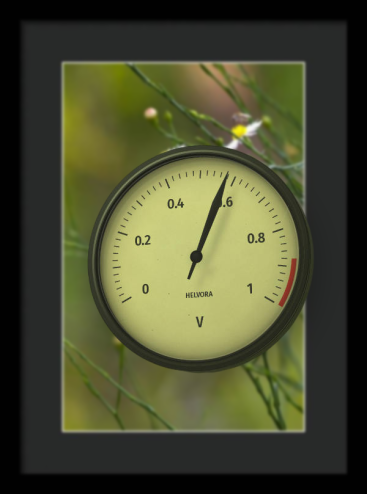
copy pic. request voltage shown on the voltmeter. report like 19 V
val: 0.58 V
